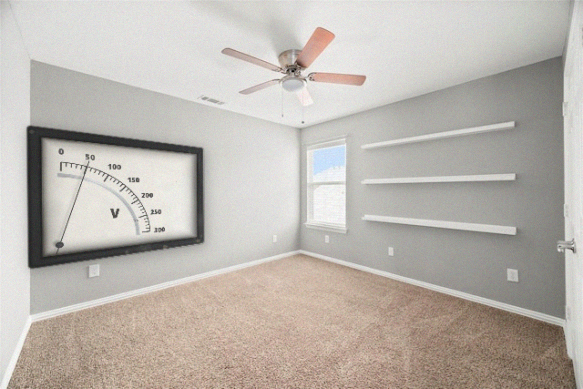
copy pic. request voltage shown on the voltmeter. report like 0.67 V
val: 50 V
